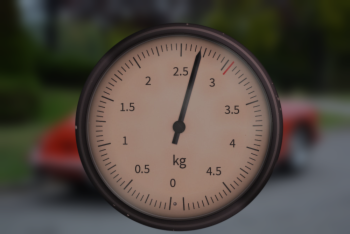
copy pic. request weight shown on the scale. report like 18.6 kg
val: 2.7 kg
